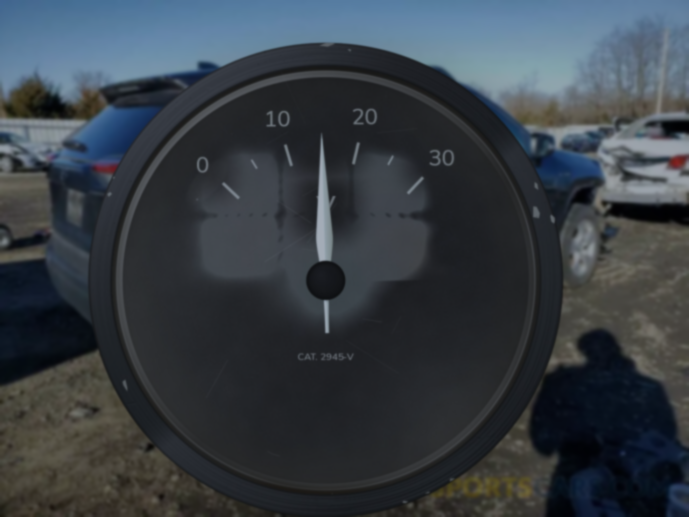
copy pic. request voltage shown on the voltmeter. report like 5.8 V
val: 15 V
